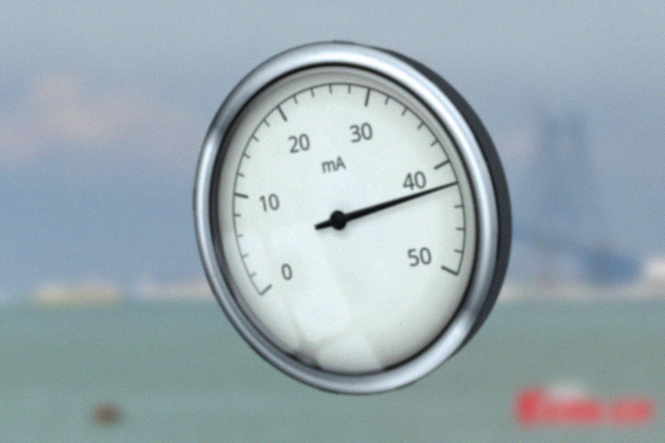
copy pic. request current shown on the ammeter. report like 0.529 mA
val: 42 mA
